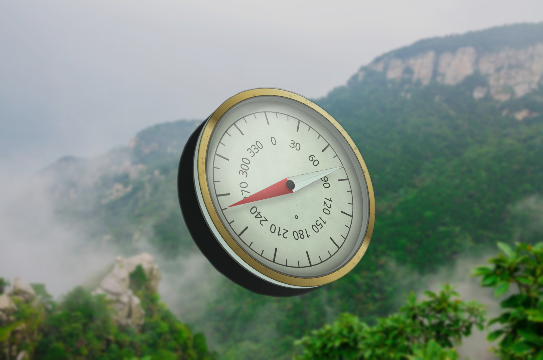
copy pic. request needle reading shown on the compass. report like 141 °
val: 260 °
